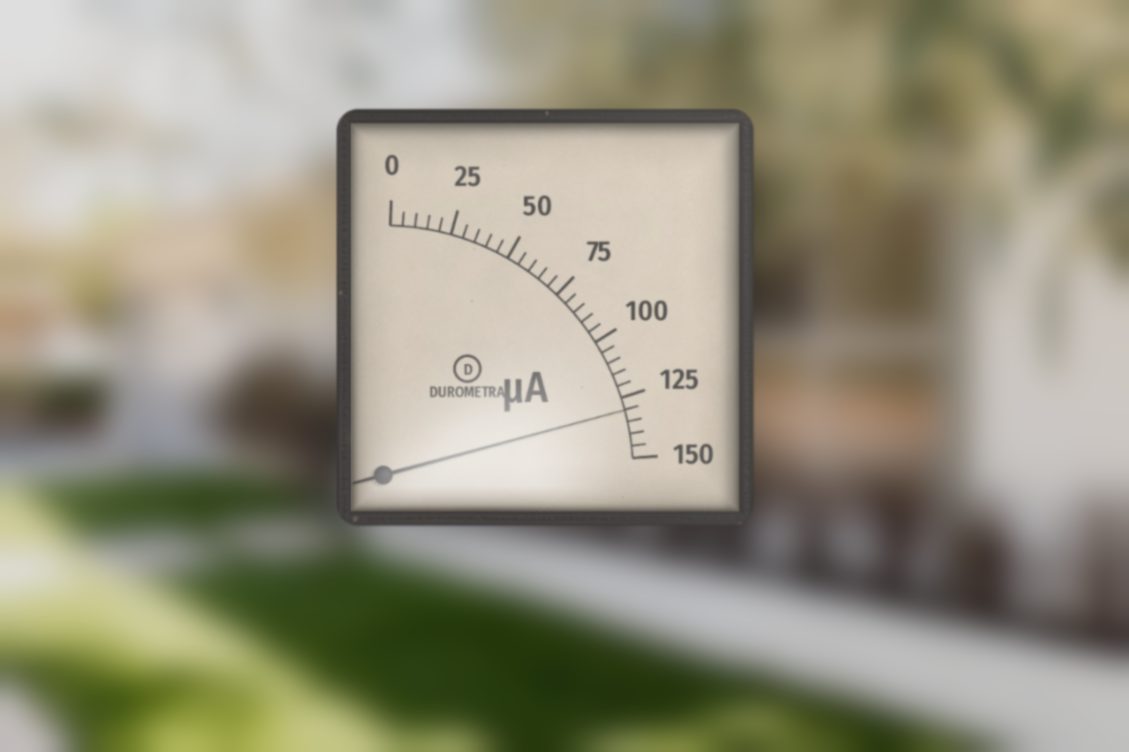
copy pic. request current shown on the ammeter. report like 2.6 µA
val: 130 µA
